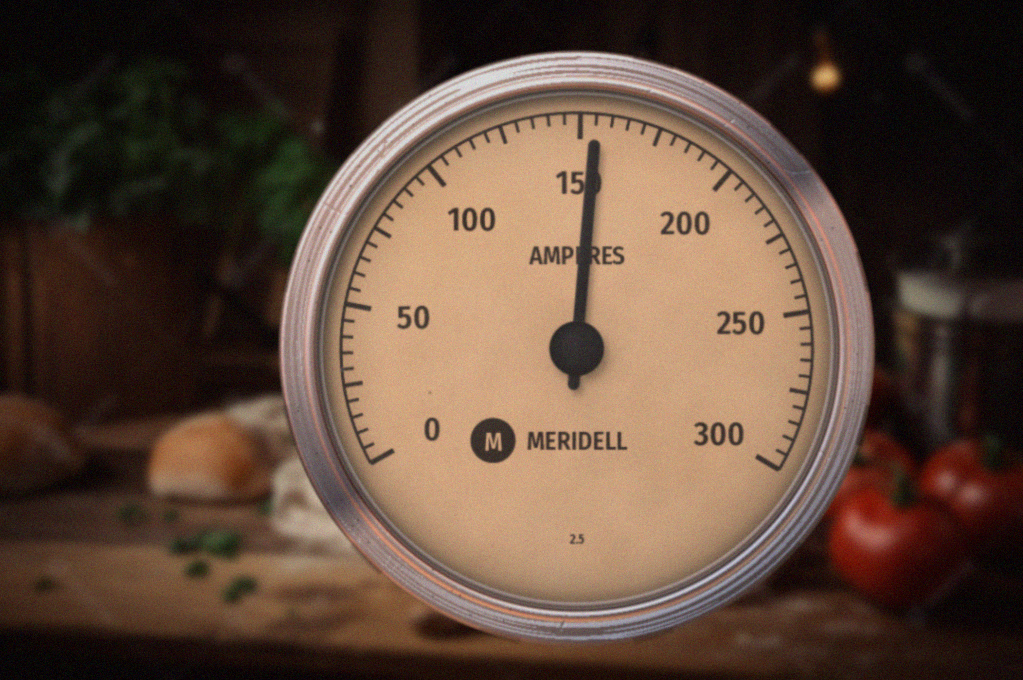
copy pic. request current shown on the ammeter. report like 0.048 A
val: 155 A
